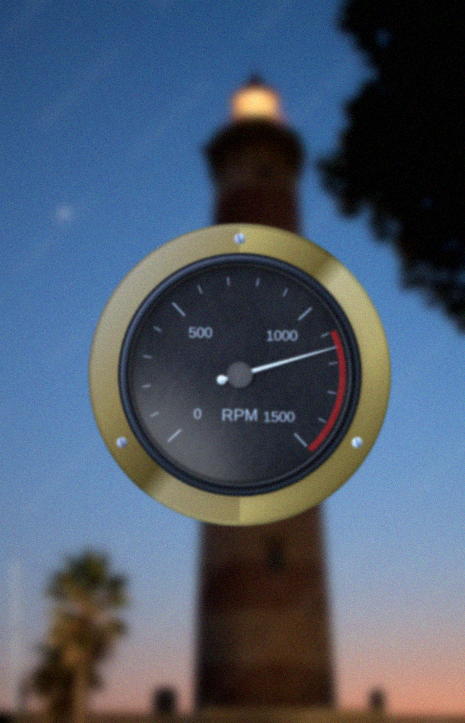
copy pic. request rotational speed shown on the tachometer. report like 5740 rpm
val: 1150 rpm
